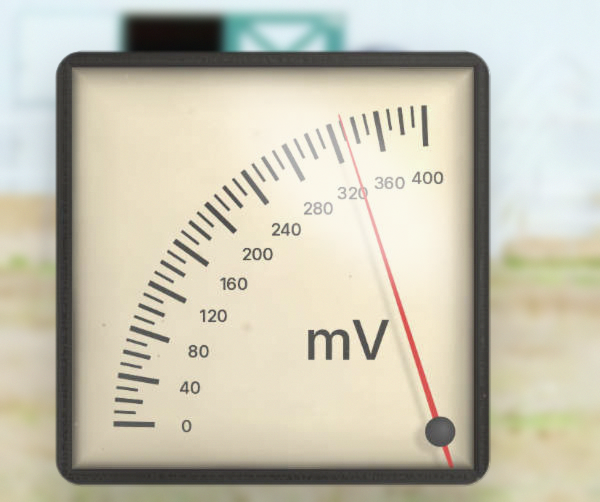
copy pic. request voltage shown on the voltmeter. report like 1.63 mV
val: 330 mV
